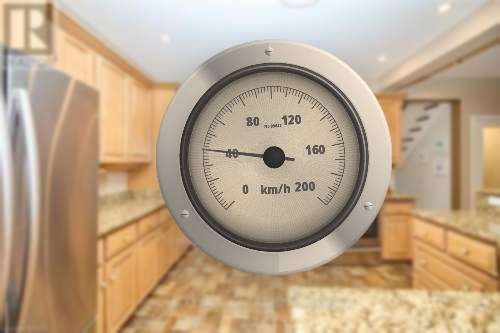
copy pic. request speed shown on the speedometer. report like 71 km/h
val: 40 km/h
